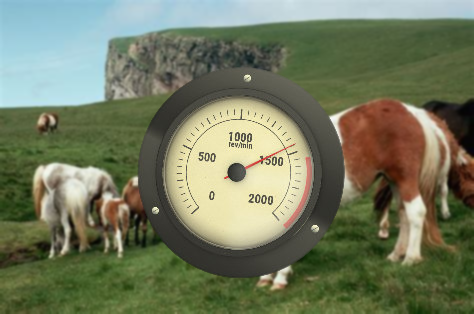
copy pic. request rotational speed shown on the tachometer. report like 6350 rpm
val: 1450 rpm
